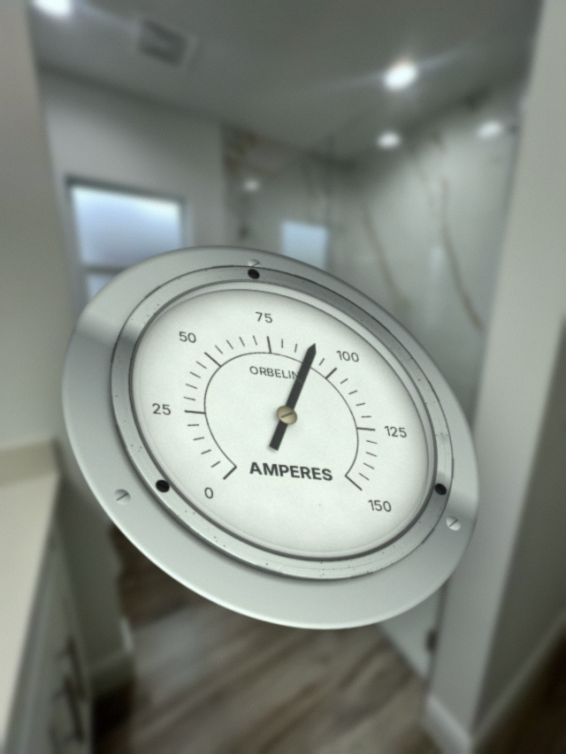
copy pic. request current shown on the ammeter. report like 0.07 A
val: 90 A
